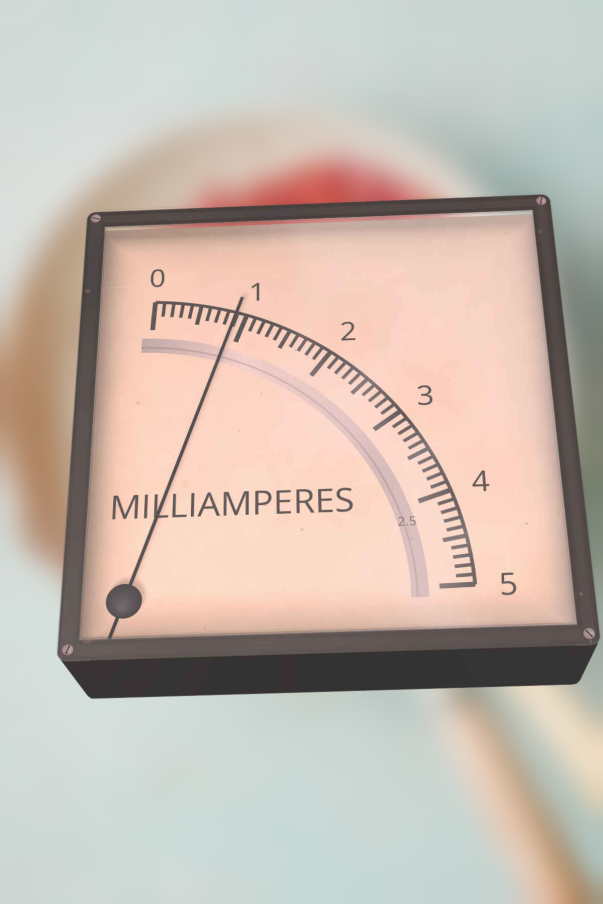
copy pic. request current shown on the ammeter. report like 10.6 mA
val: 0.9 mA
